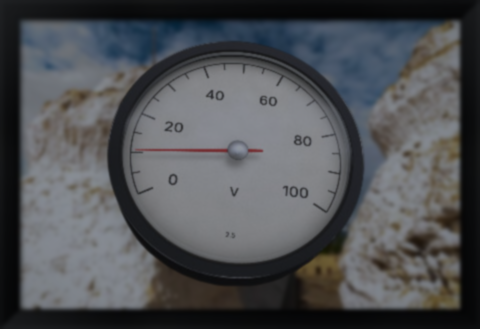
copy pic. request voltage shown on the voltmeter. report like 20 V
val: 10 V
